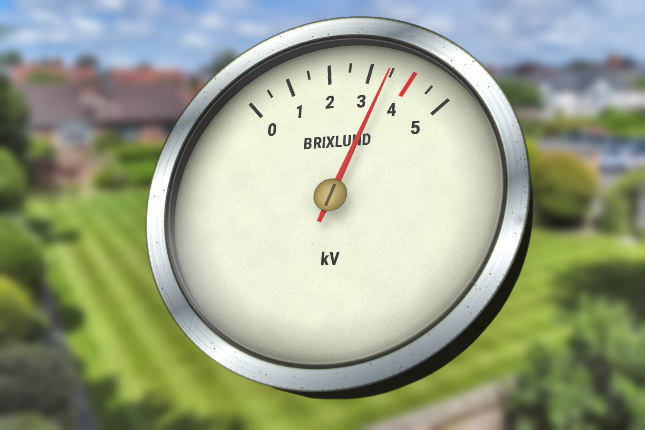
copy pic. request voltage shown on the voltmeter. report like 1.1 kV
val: 3.5 kV
